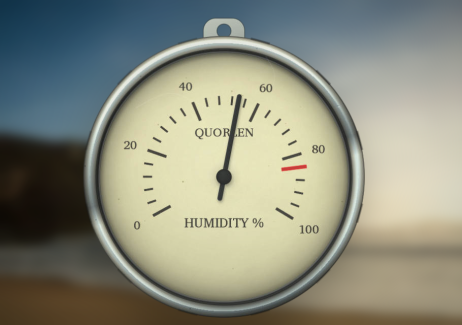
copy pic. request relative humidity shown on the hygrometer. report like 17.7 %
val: 54 %
